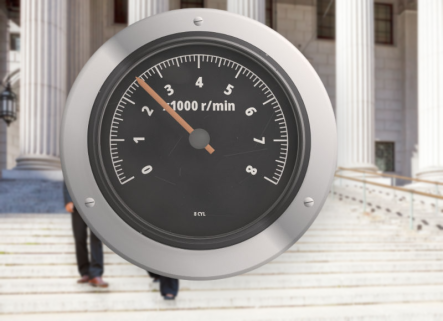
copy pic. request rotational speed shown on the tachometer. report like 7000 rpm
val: 2500 rpm
